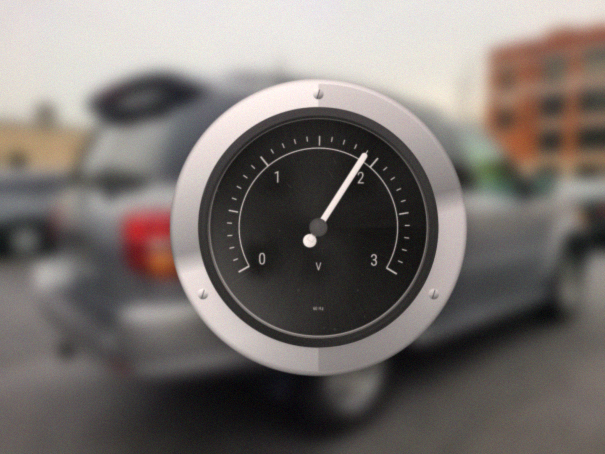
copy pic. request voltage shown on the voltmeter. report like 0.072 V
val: 1.9 V
